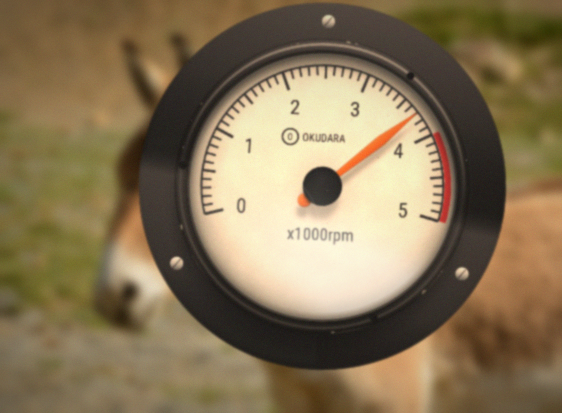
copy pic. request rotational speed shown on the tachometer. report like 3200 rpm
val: 3700 rpm
